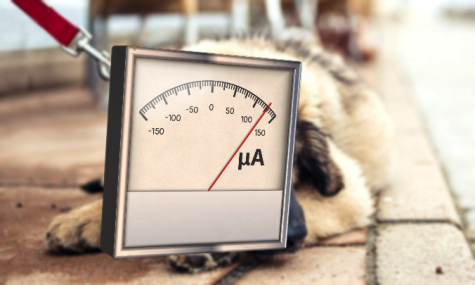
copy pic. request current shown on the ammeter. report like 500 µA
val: 125 µA
